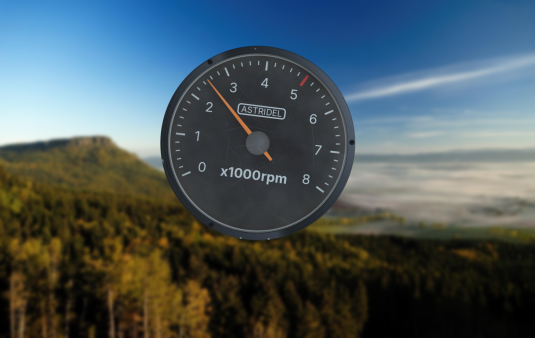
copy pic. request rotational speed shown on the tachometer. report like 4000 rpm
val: 2500 rpm
